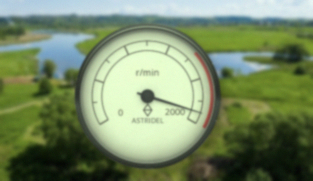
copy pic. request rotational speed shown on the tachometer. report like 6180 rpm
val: 1900 rpm
